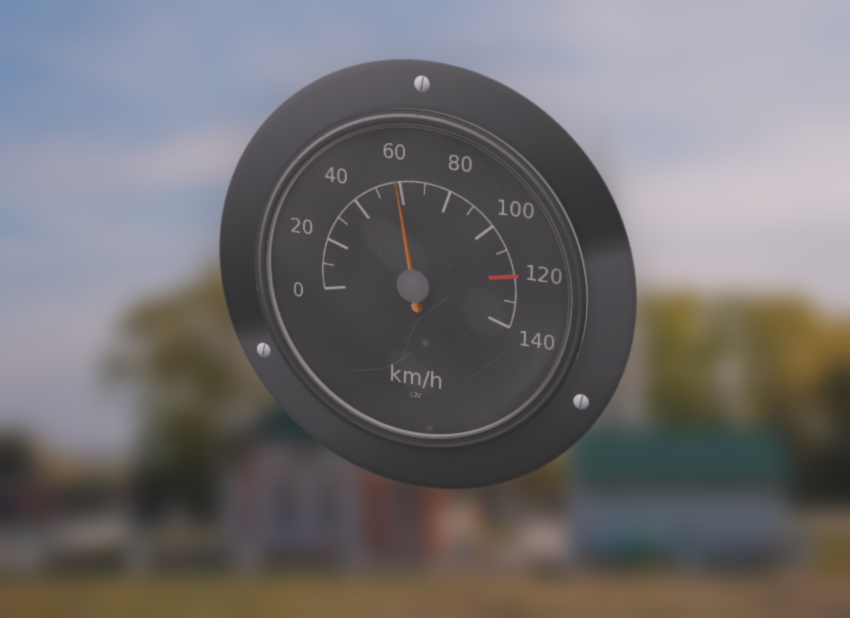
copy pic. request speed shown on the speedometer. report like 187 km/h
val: 60 km/h
